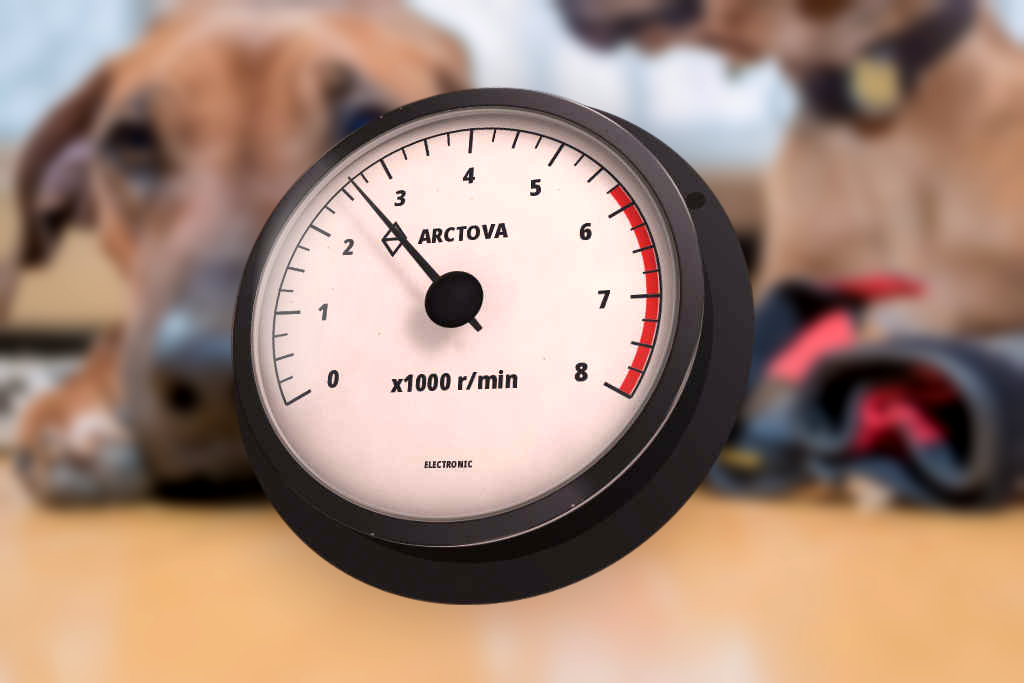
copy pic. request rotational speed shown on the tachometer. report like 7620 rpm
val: 2625 rpm
